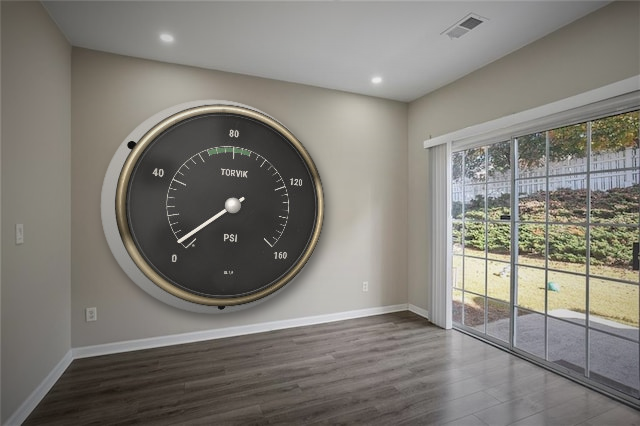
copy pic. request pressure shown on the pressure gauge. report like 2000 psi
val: 5 psi
